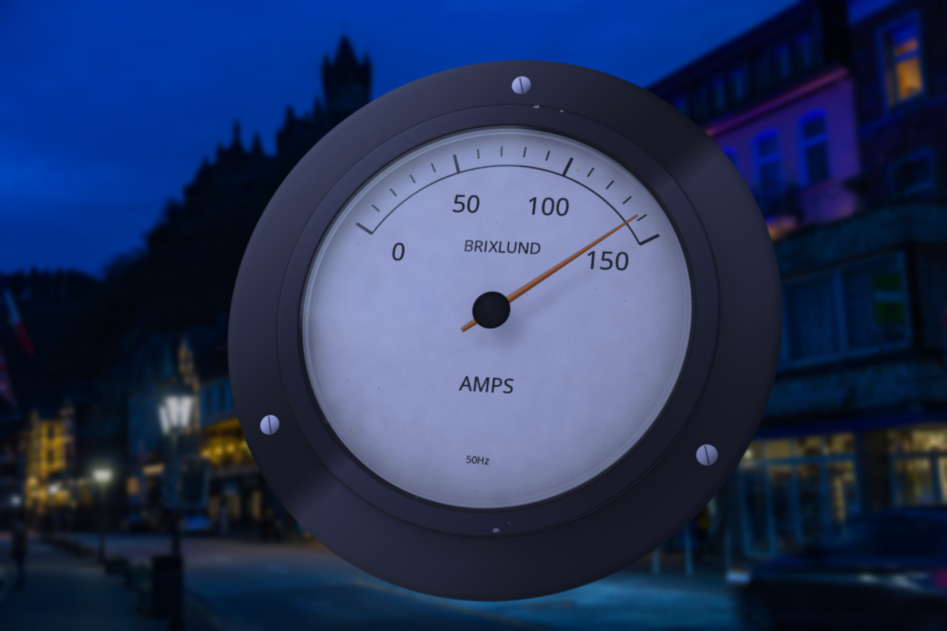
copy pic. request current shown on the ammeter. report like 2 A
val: 140 A
